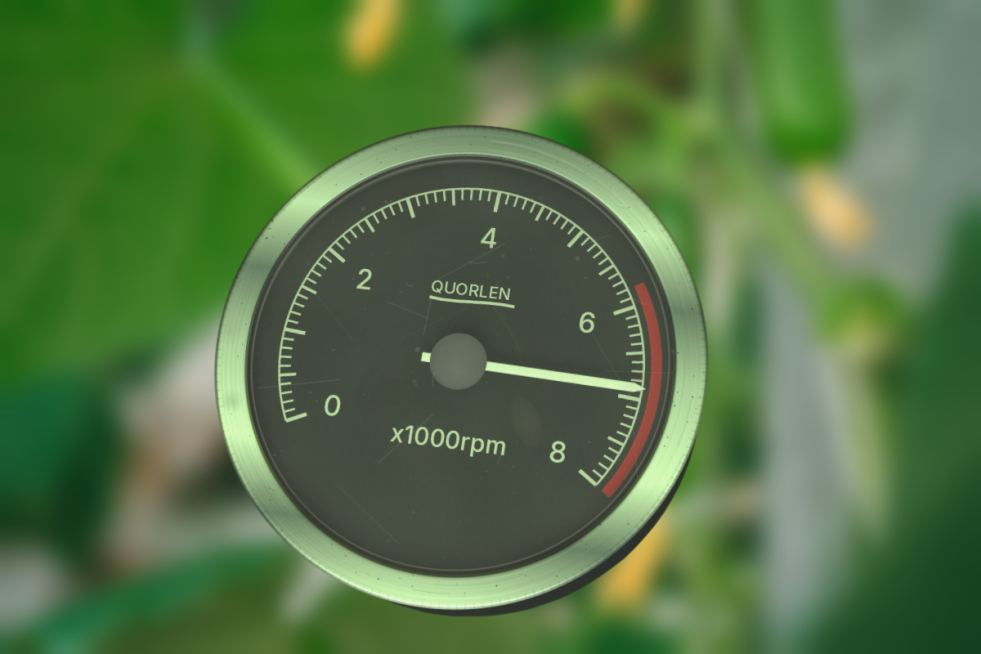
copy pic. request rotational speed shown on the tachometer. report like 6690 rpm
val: 6900 rpm
